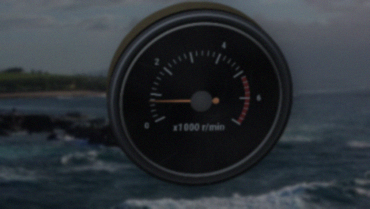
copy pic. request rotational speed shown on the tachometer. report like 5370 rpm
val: 800 rpm
